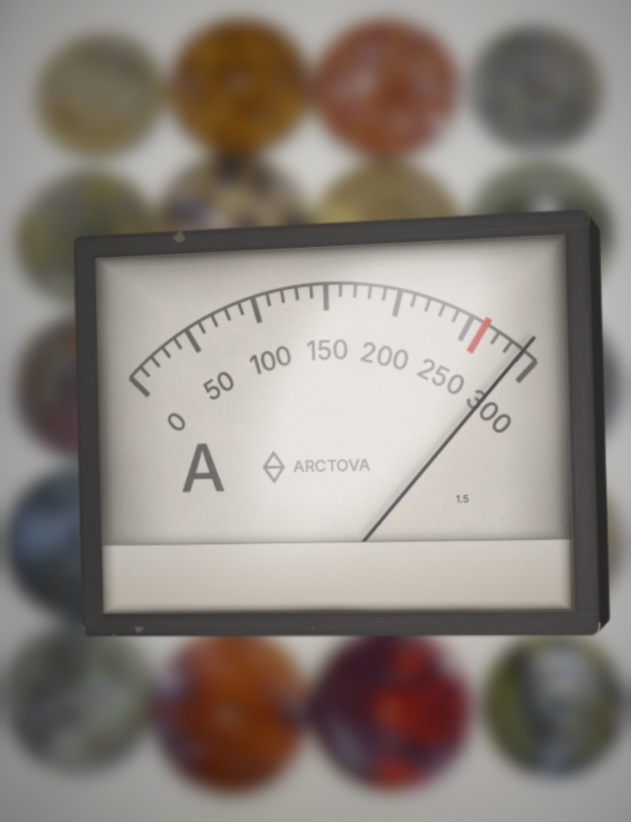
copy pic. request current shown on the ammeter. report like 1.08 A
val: 290 A
